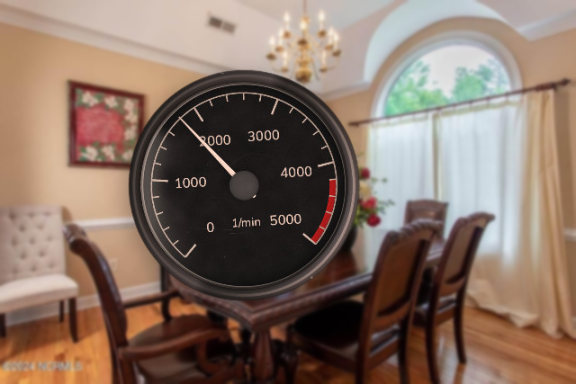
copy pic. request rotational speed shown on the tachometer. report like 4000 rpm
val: 1800 rpm
